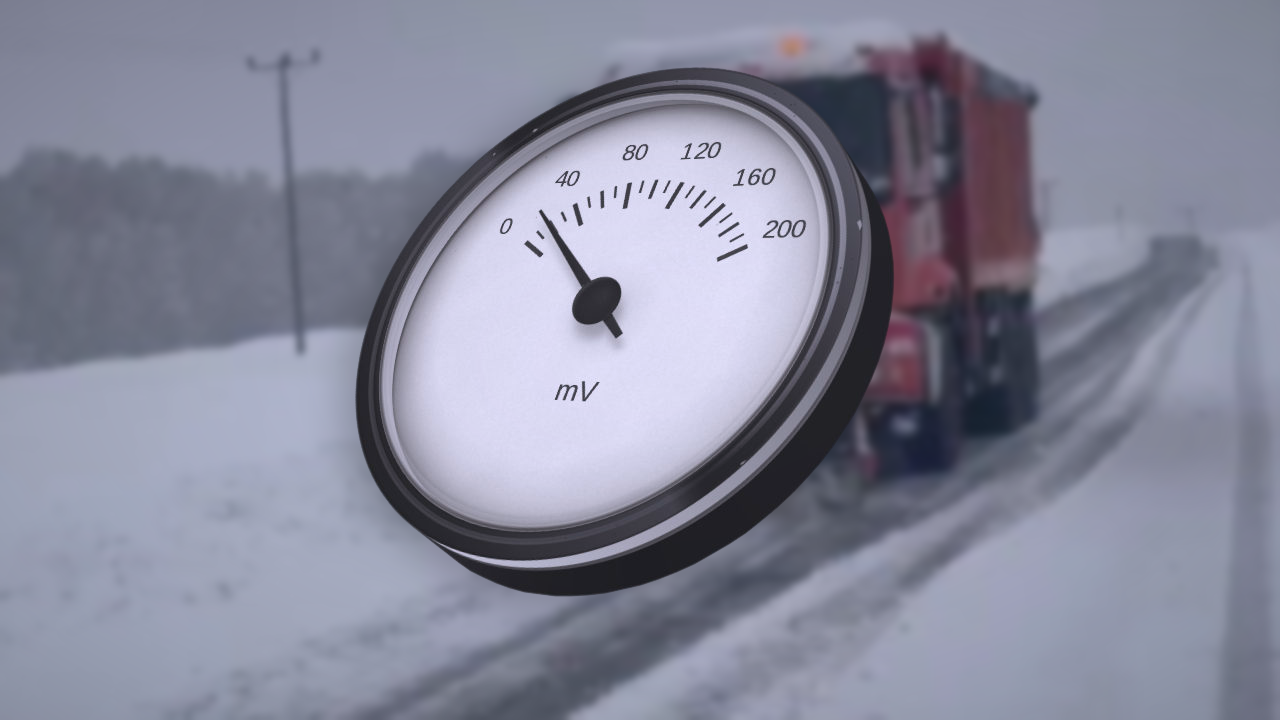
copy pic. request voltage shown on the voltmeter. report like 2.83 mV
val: 20 mV
